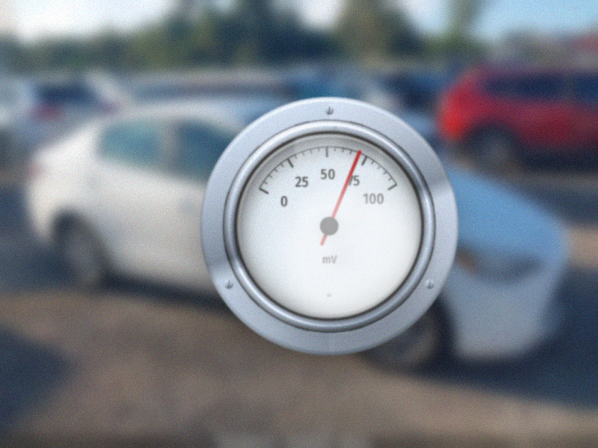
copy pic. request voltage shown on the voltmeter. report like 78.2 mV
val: 70 mV
